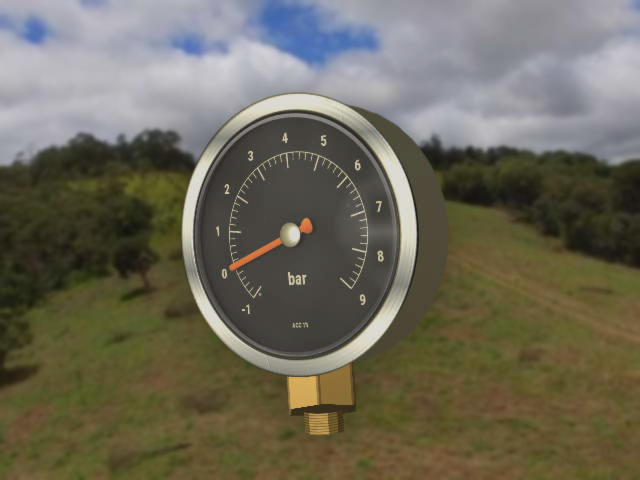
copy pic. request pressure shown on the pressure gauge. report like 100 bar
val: 0 bar
